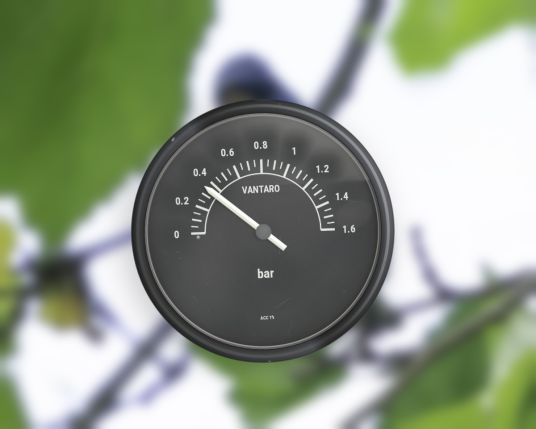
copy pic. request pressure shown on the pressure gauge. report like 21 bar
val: 0.35 bar
